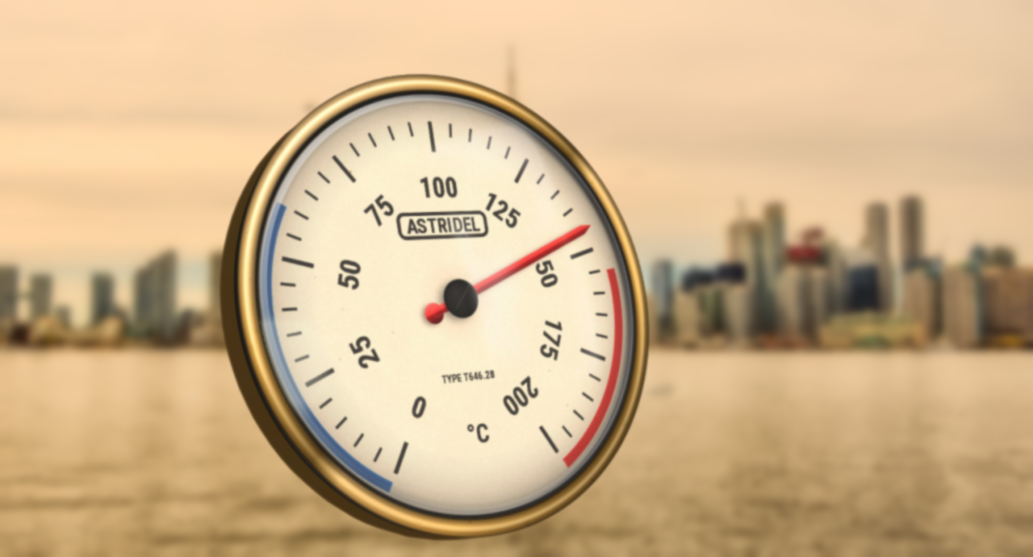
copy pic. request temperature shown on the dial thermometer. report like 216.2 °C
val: 145 °C
